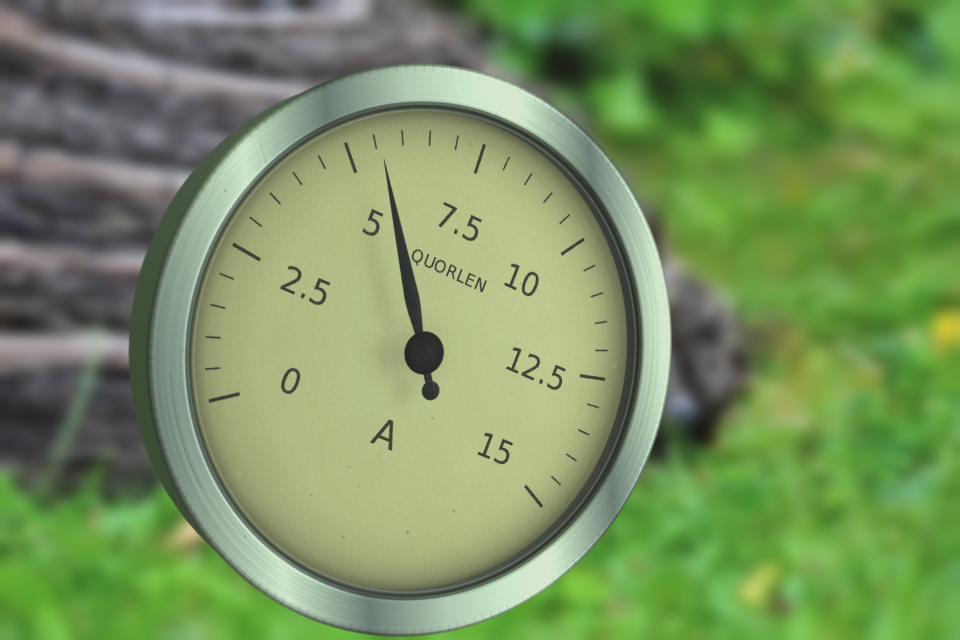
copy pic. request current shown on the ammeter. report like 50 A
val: 5.5 A
